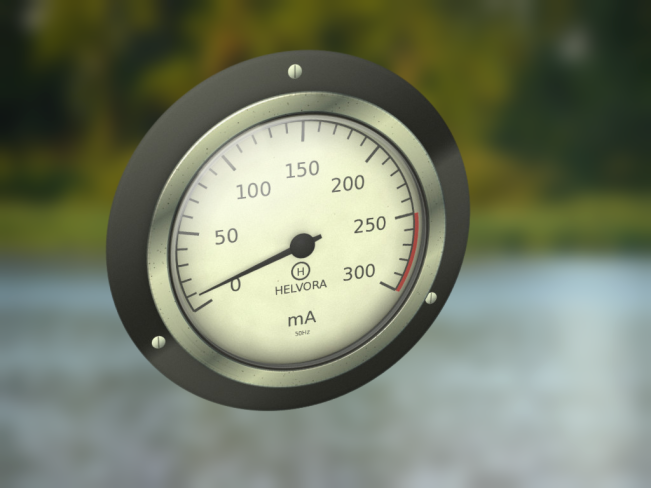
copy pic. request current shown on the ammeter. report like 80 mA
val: 10 mA
